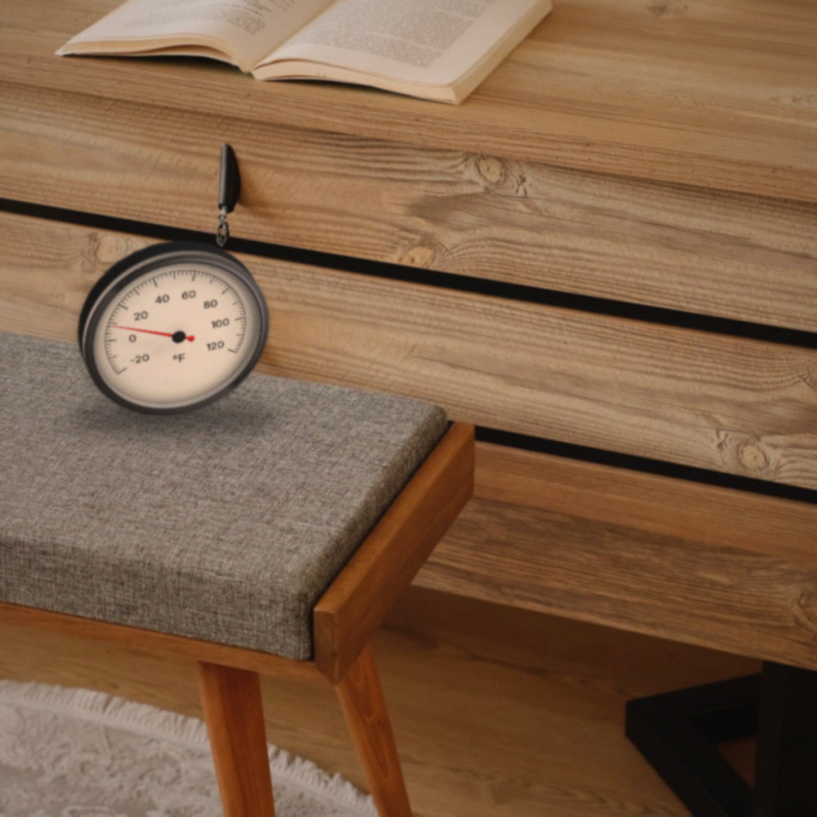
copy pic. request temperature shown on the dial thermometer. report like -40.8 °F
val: 10 °F
